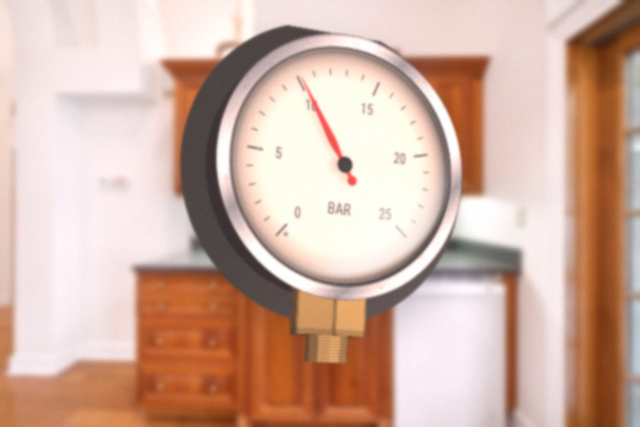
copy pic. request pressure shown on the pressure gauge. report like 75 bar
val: 10 bar
